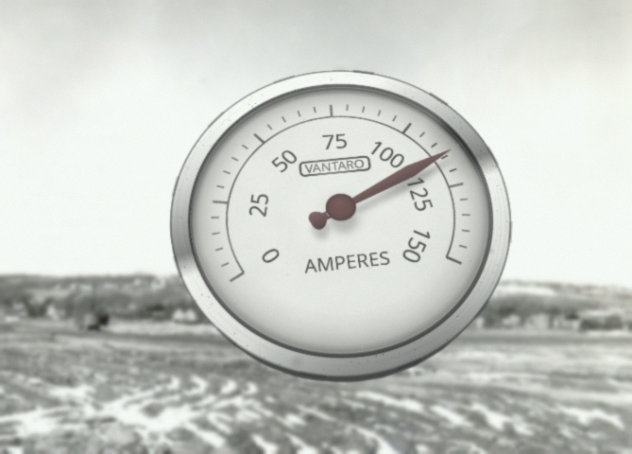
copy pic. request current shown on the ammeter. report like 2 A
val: 115 A
